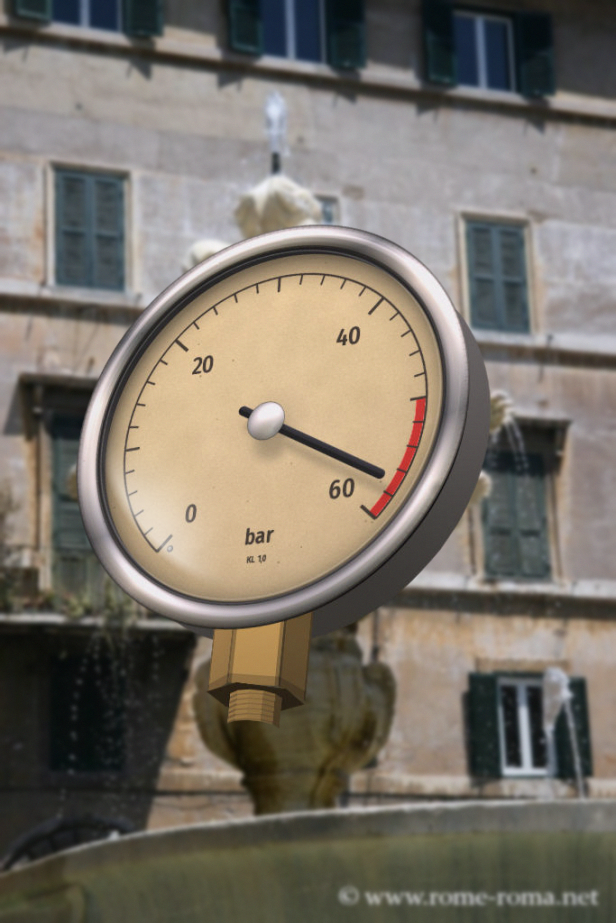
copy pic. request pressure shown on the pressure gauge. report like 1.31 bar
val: 57 bar
